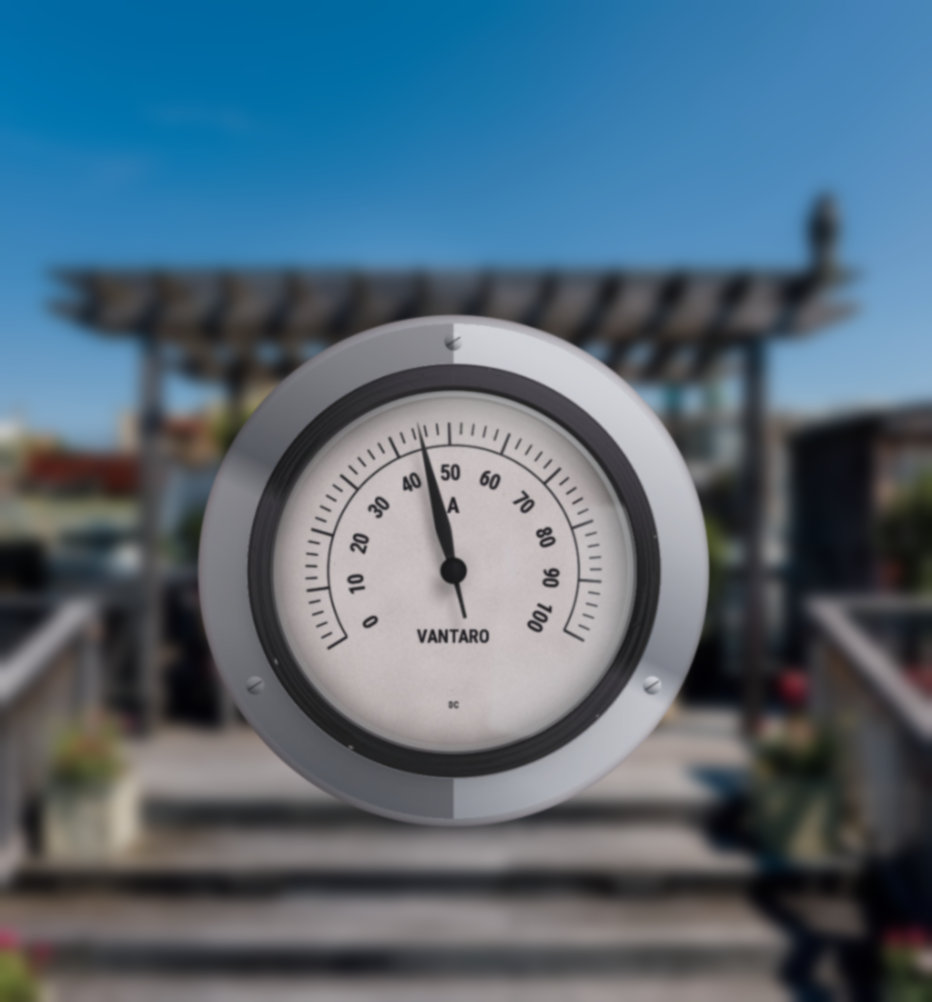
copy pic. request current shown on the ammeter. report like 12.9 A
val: 45 A
